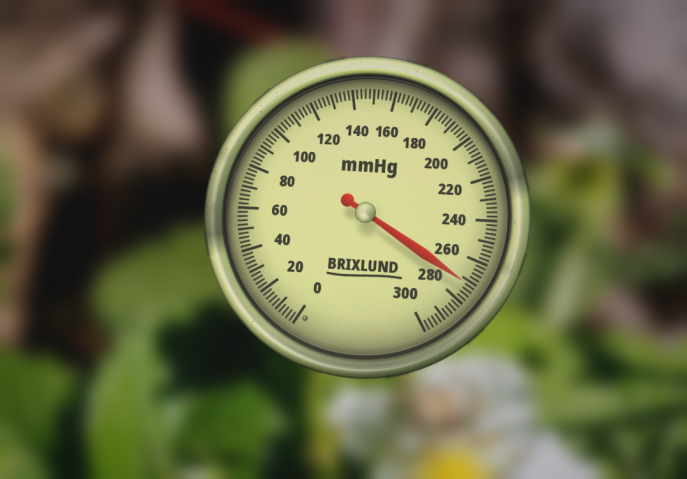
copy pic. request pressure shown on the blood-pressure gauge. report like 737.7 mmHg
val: 272 mmHg
